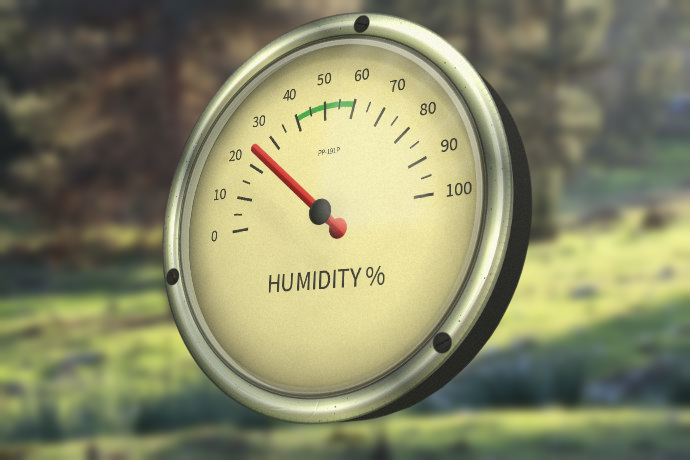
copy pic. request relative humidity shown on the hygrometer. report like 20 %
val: 25 %
